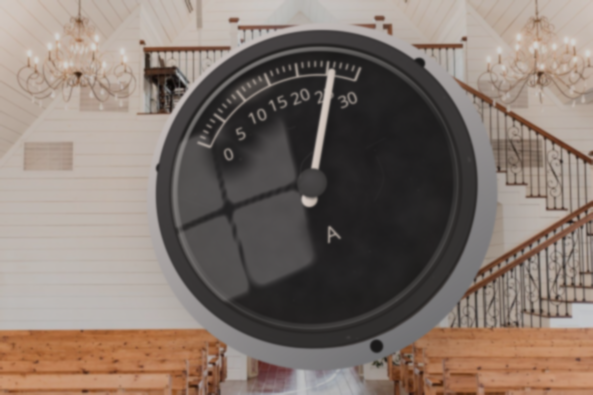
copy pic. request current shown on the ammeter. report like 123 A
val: 26 A
